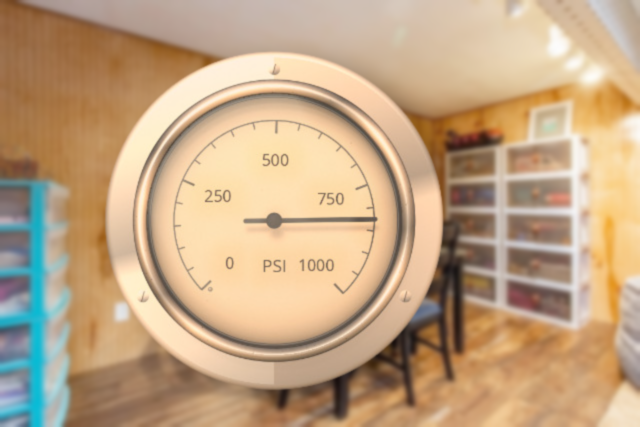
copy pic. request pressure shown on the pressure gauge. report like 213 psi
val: 825 psi
